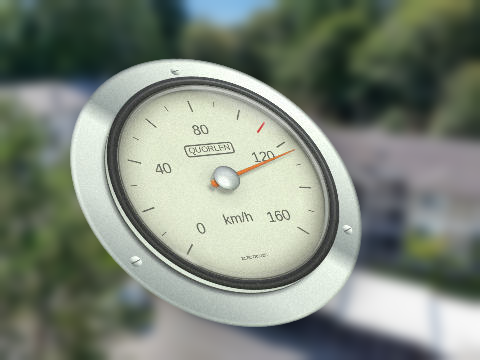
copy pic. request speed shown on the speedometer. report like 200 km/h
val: 125 km/h
